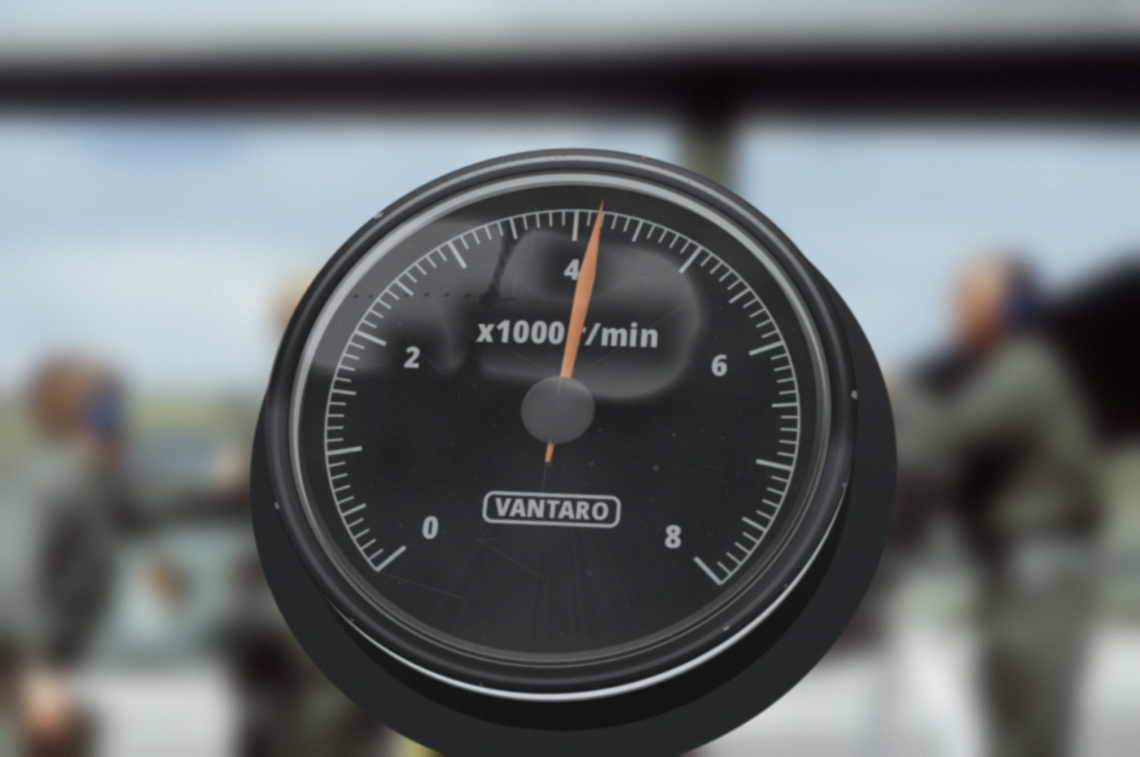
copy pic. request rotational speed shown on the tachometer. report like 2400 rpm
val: 4200 rpm
